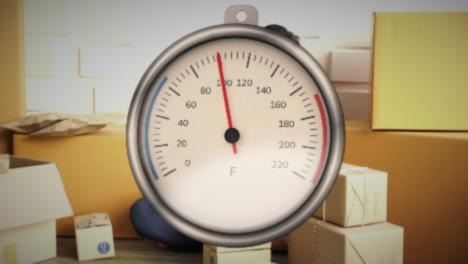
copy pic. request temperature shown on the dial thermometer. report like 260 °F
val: 100 °F
